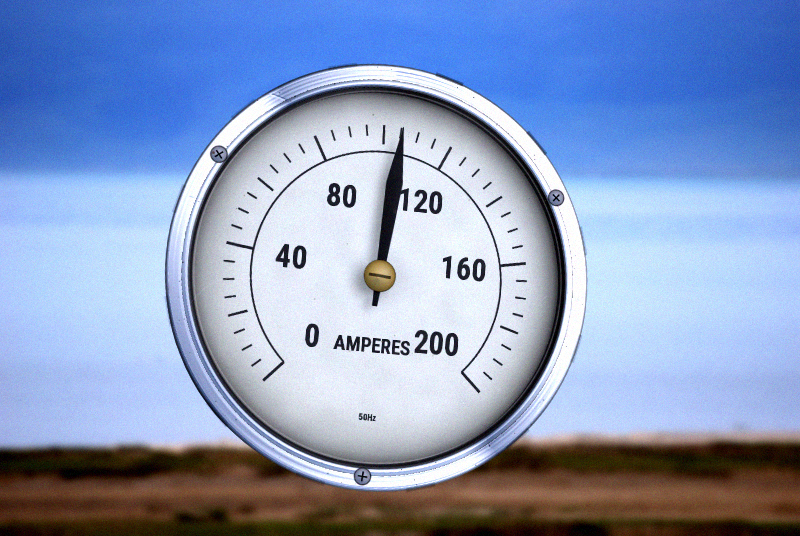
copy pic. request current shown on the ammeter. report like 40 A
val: 105 A
